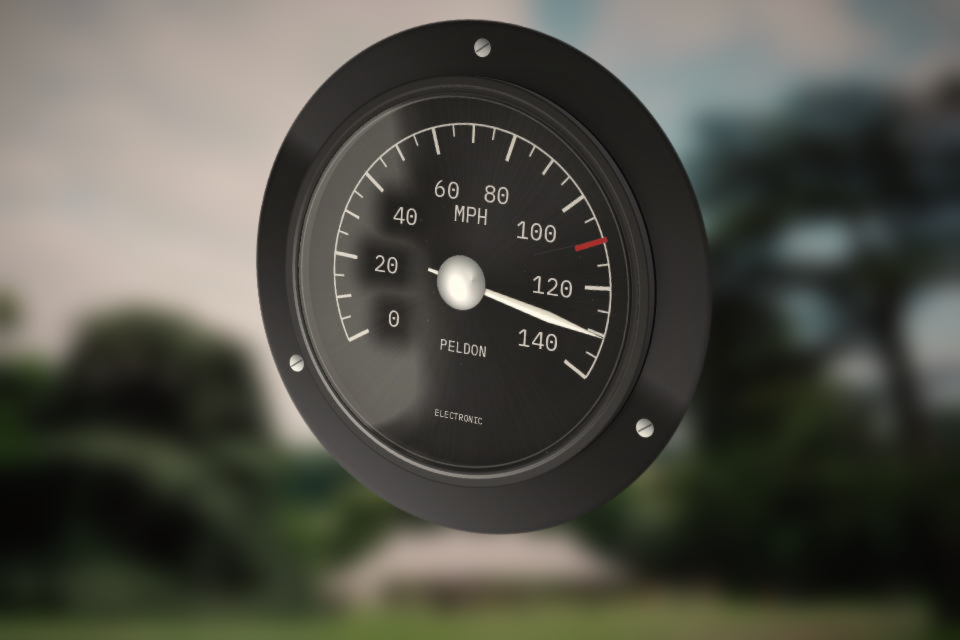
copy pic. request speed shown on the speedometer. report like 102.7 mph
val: 130 mph
